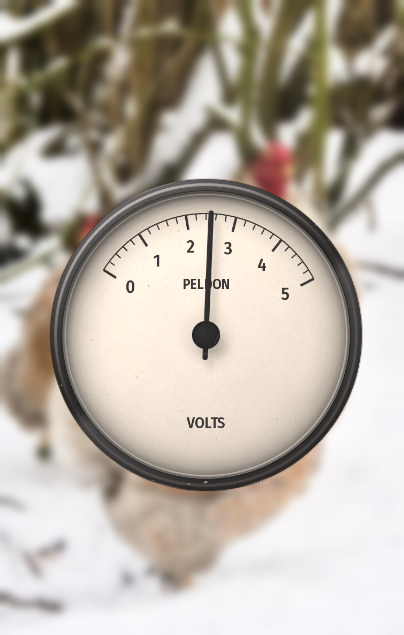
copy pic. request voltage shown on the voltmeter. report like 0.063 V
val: 2.5 V
